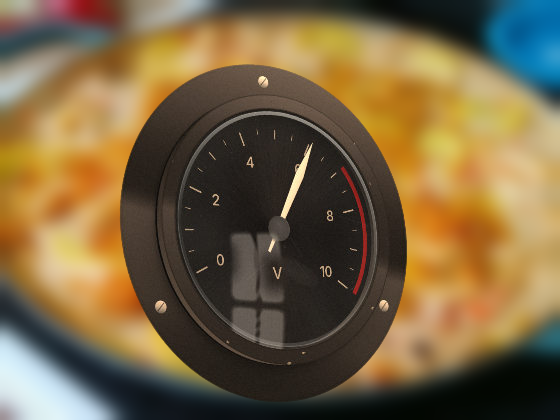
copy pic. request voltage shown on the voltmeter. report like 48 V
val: 6 V
